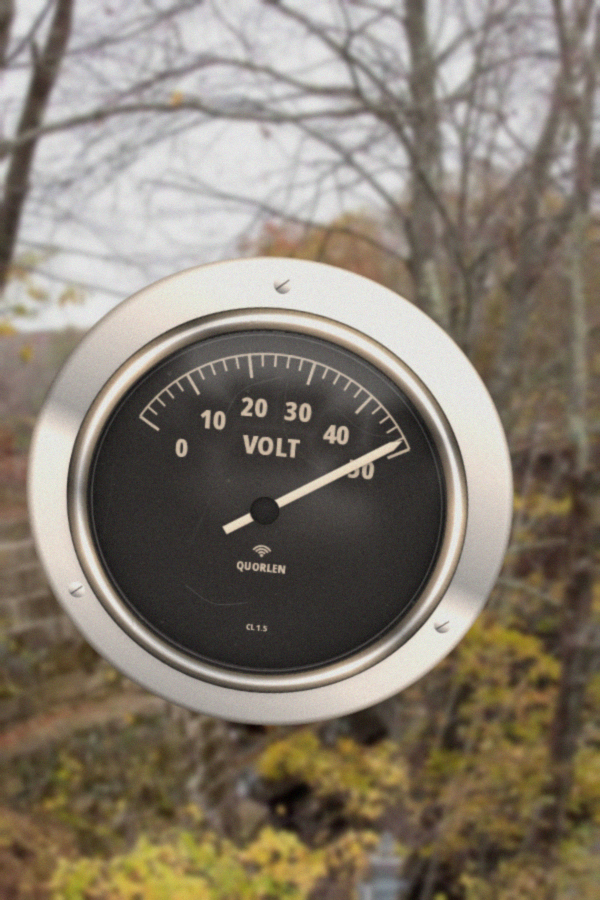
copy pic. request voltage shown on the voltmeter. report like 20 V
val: 48 V
